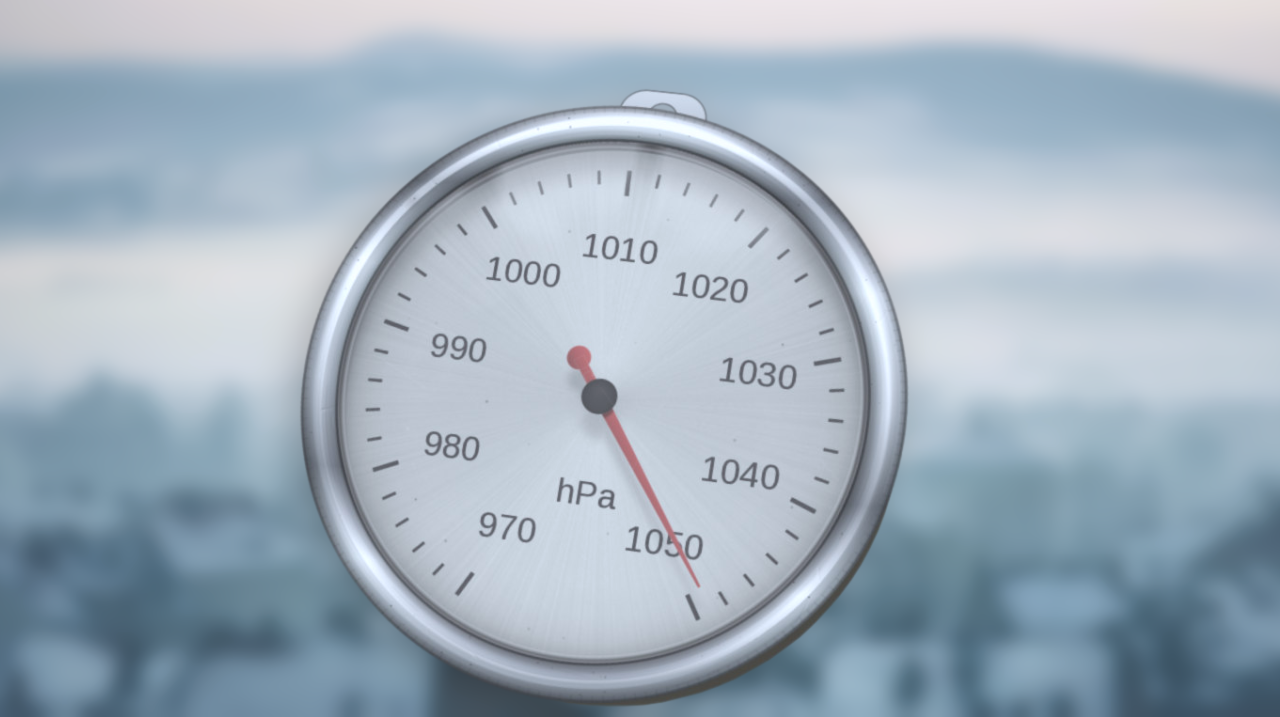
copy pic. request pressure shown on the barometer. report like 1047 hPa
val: 1049 hPa
